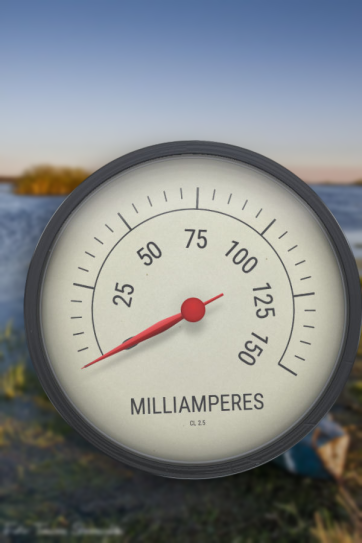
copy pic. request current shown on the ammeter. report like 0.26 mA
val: 0 mA
